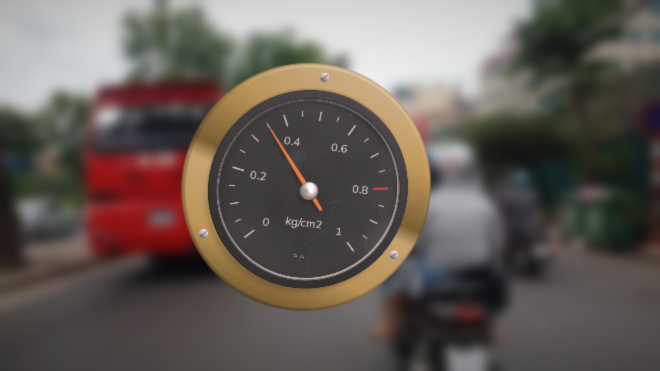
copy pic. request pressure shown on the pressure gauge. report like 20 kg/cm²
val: 0.35 kg/cm²
